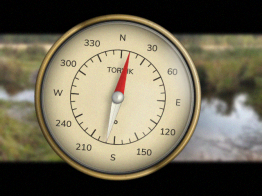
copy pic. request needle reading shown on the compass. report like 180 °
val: 10 °
